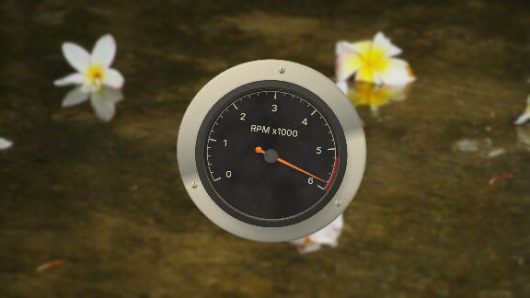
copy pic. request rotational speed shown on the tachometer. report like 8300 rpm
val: 5800 rpm
